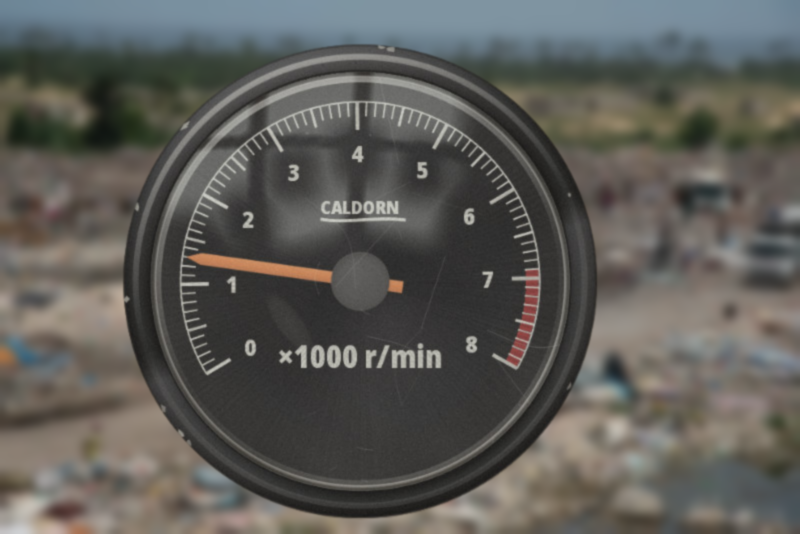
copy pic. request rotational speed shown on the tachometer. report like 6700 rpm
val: 1300 rpm
